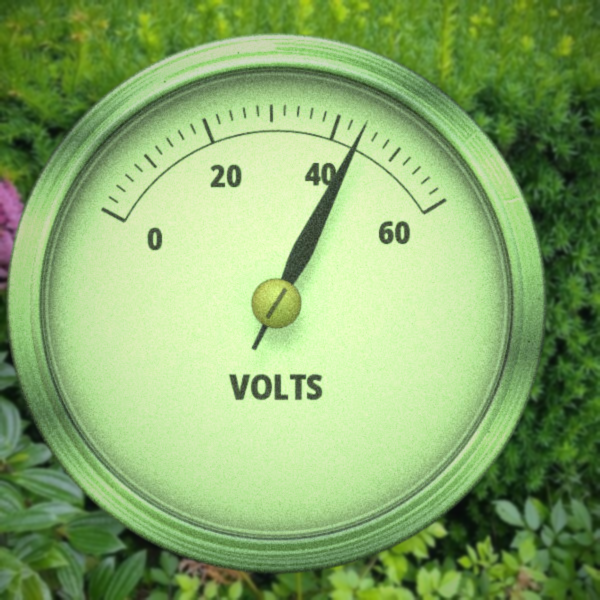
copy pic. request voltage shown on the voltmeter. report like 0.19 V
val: 44 V
